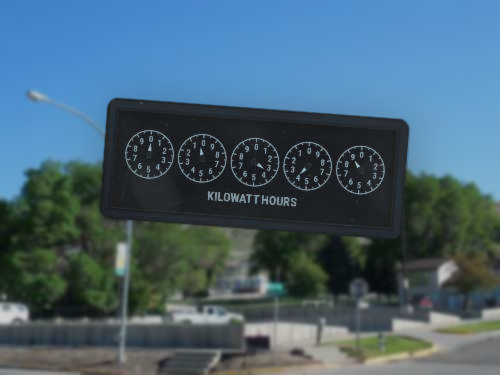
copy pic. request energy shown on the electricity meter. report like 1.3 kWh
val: 339 kWh
